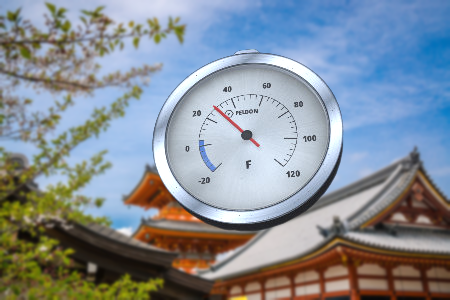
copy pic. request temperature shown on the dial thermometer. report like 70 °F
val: 28 °F
